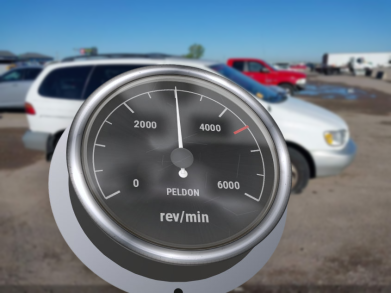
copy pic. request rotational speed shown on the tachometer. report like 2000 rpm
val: 3000 rpm
